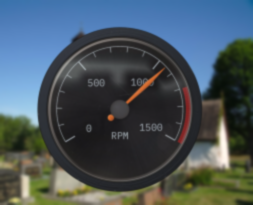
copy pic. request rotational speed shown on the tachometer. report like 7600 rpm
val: 1050 rpm
